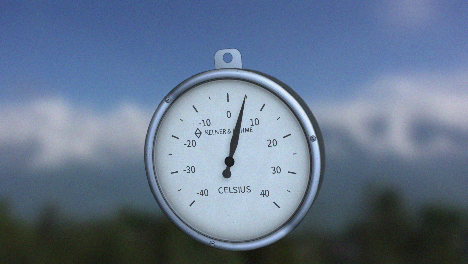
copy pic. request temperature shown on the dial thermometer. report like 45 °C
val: 5 °C
